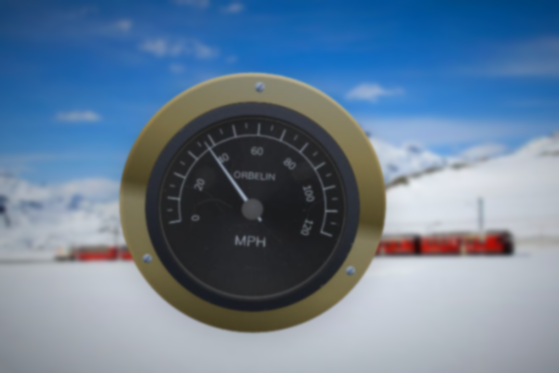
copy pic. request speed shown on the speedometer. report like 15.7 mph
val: 37.5 mph
